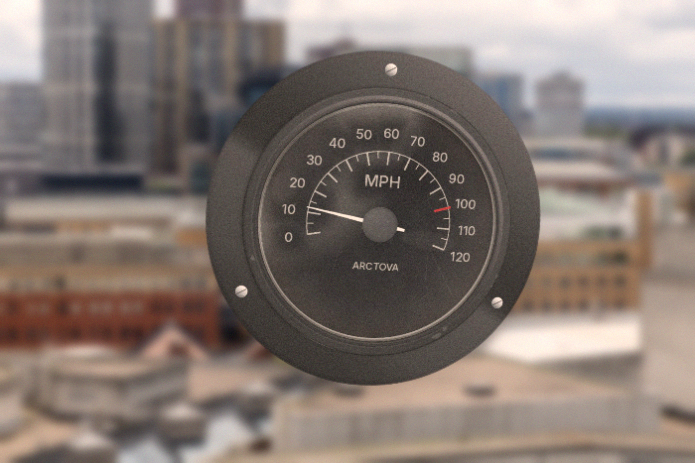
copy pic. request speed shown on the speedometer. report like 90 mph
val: 12.5 mph
